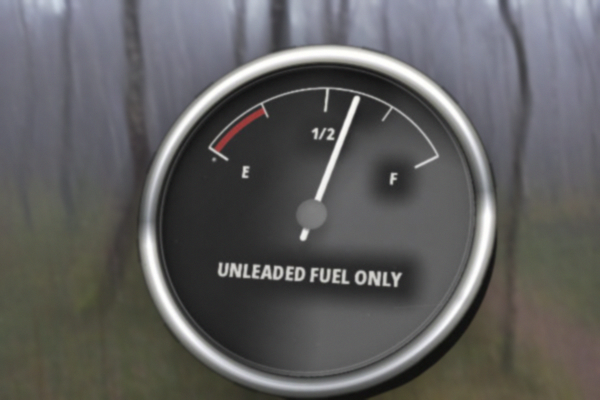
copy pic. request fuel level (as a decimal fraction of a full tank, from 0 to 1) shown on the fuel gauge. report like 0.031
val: 0.625
